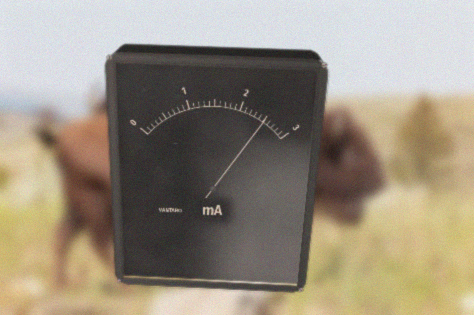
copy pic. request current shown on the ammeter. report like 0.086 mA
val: 2.5 mA
